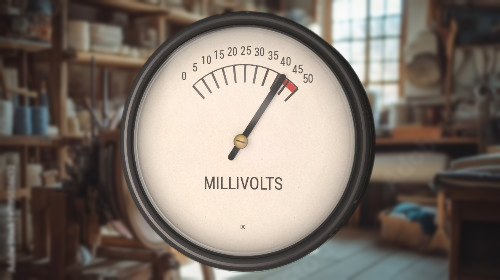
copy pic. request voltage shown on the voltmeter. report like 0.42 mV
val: 42.5 mV
